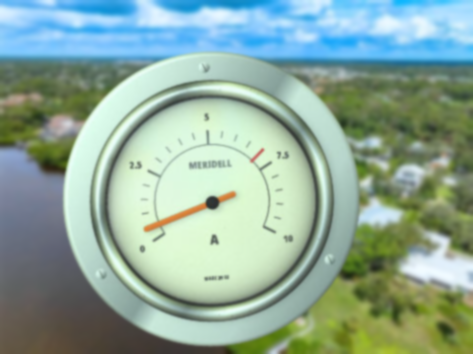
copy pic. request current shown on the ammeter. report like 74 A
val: 0.5 A
